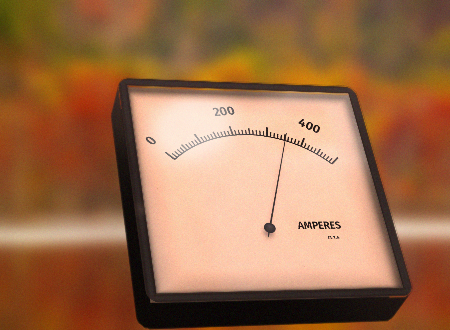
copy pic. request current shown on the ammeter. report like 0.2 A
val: 350 A
